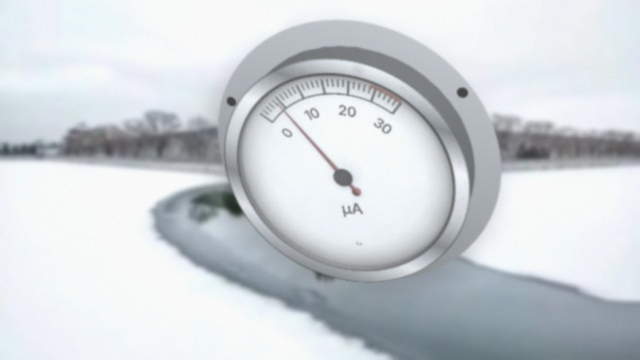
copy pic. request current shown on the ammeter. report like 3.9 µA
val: 5 µA
